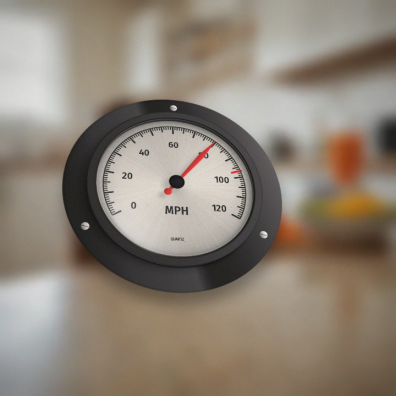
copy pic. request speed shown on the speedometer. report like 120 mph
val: 80 mph
